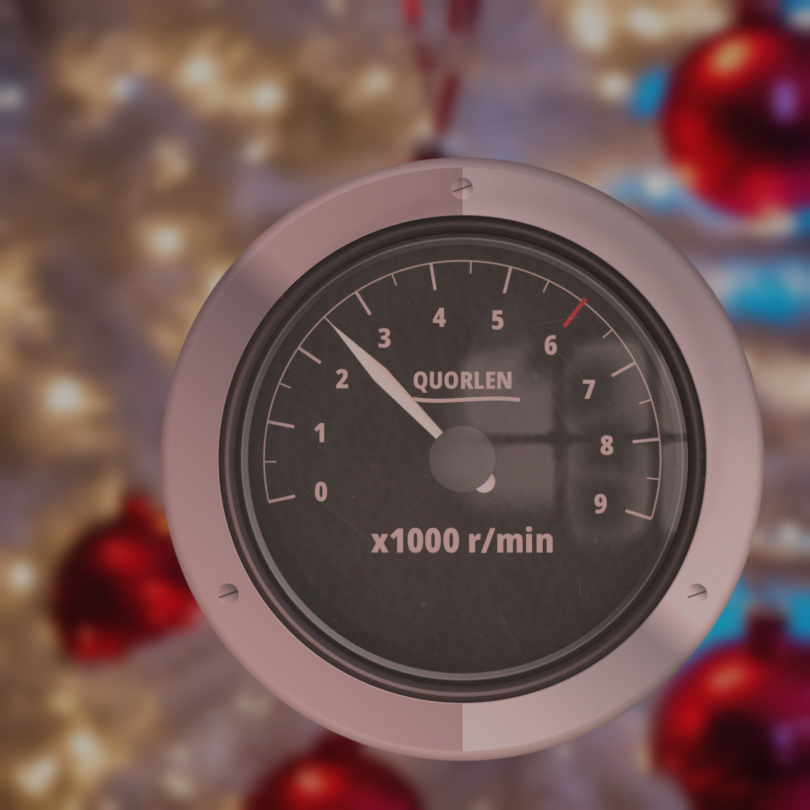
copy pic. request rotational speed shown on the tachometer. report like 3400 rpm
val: 2500 rpm
